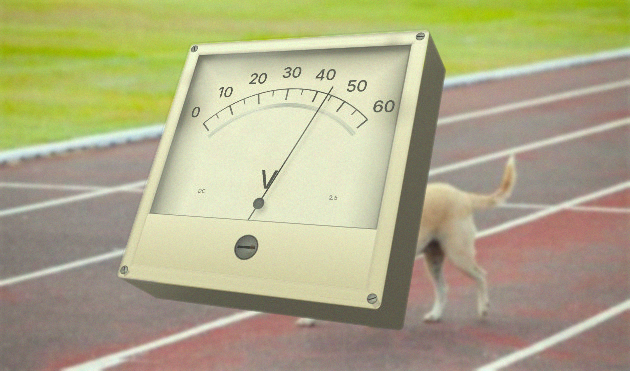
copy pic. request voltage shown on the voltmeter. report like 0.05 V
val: 45 V
